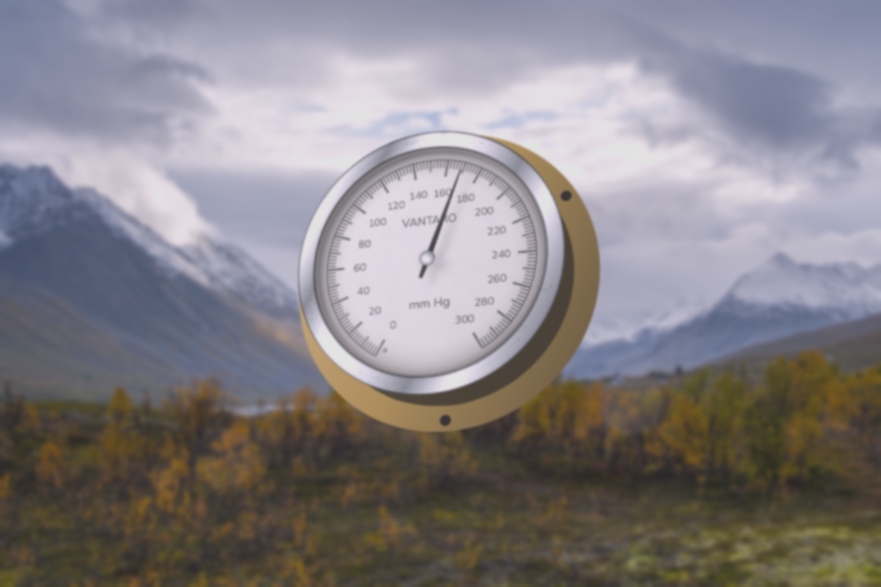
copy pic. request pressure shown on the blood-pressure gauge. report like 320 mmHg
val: 170 mmHg
